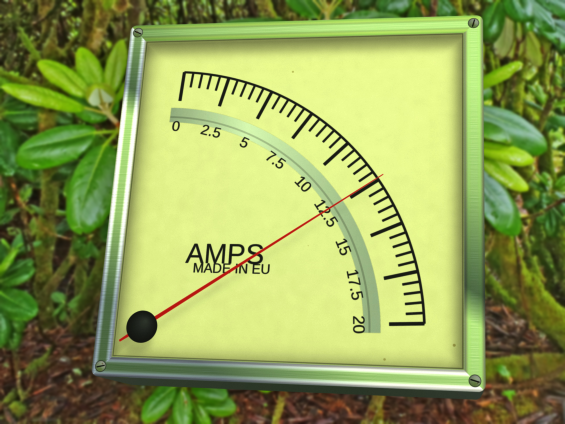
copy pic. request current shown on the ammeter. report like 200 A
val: 12.5 A
